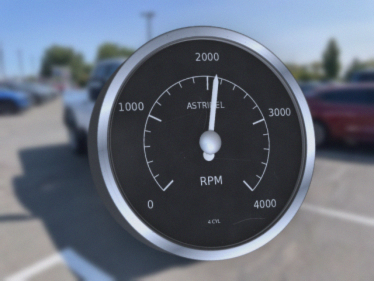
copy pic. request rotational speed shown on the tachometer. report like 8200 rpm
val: 2100 rpm
